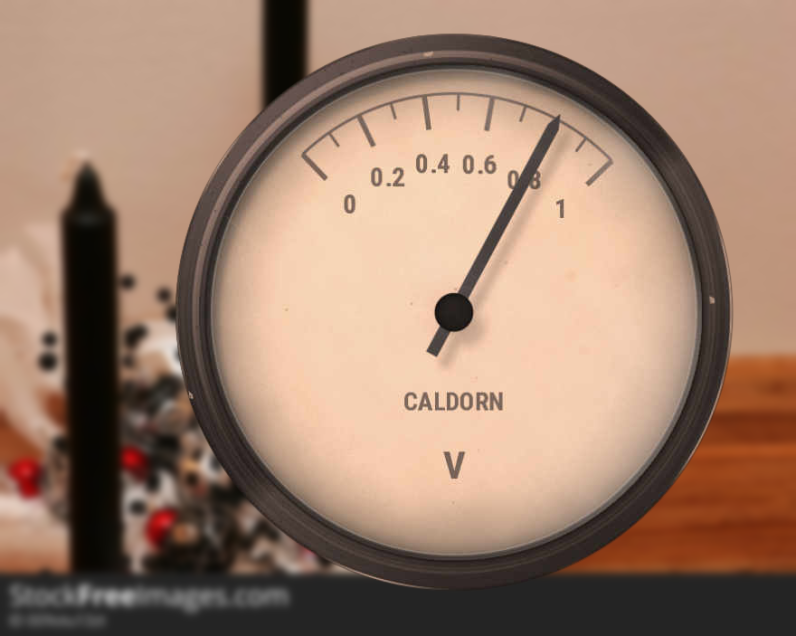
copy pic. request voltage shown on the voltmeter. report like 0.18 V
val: 0.8 V
